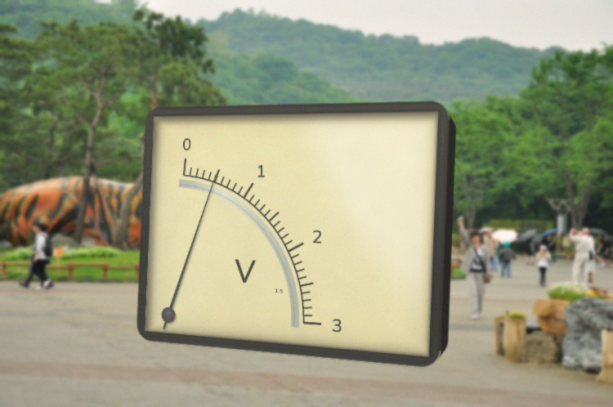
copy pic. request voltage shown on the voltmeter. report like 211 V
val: 0.5 V
